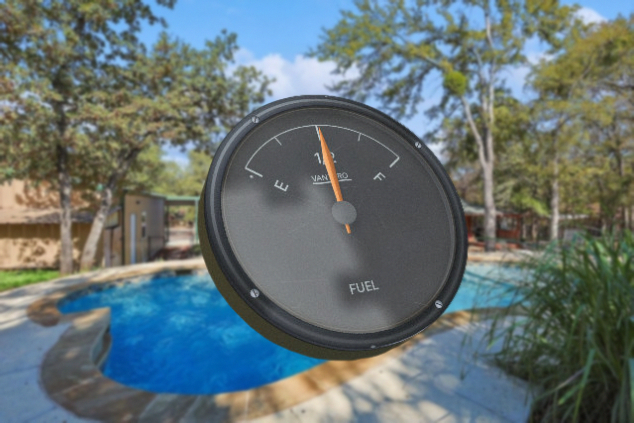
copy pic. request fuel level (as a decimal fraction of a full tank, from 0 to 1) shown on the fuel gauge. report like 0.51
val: 0.5
